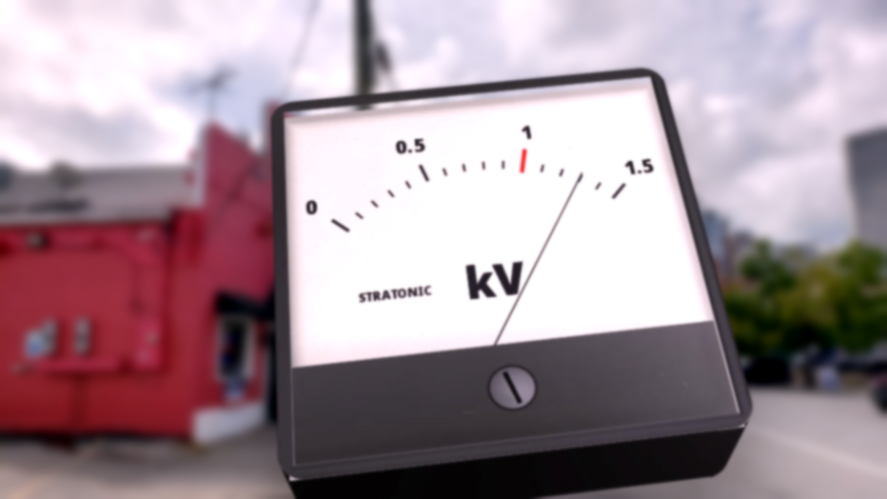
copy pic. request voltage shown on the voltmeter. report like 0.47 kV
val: 1.3 kV
